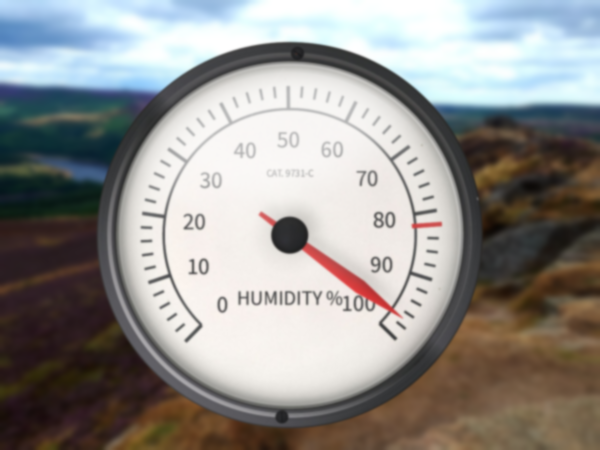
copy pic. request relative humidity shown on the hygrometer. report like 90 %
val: 97 %
